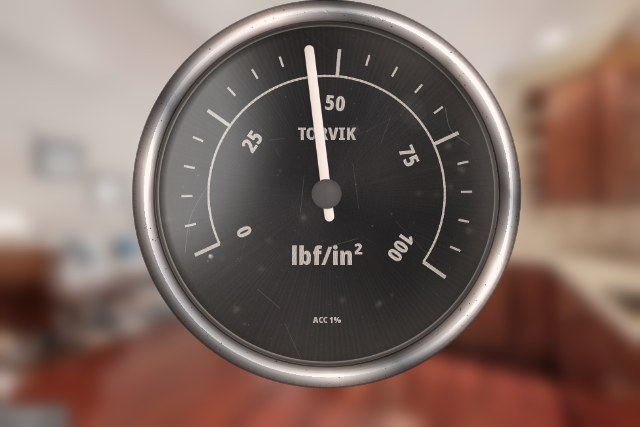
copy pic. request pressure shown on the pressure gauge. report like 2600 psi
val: 45 psi
